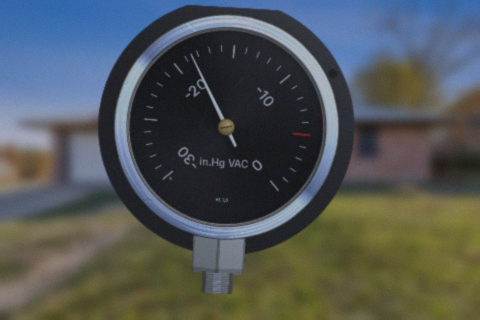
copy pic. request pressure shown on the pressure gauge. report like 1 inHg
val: -18.5 inHg
